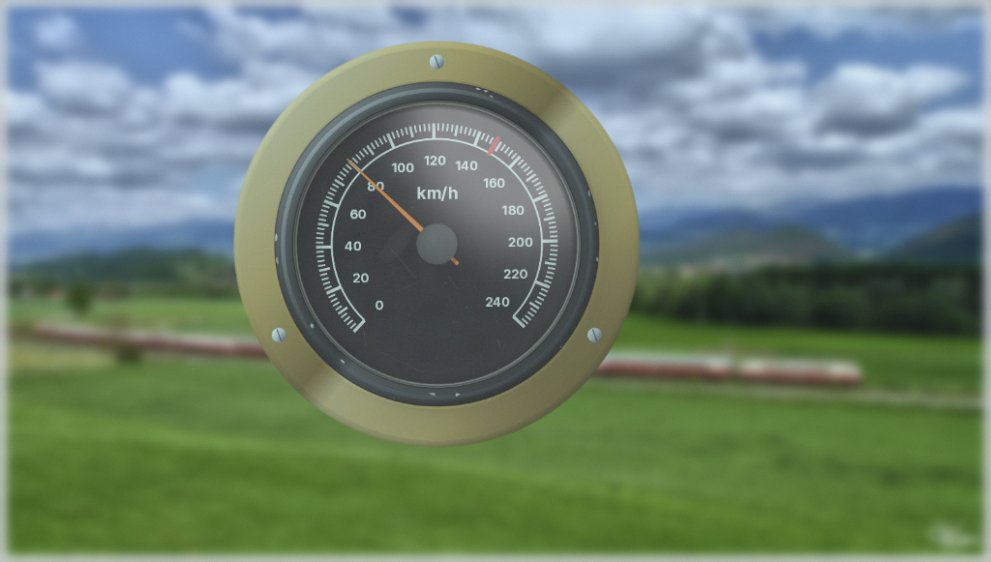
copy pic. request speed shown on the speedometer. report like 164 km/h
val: 80 km/h
